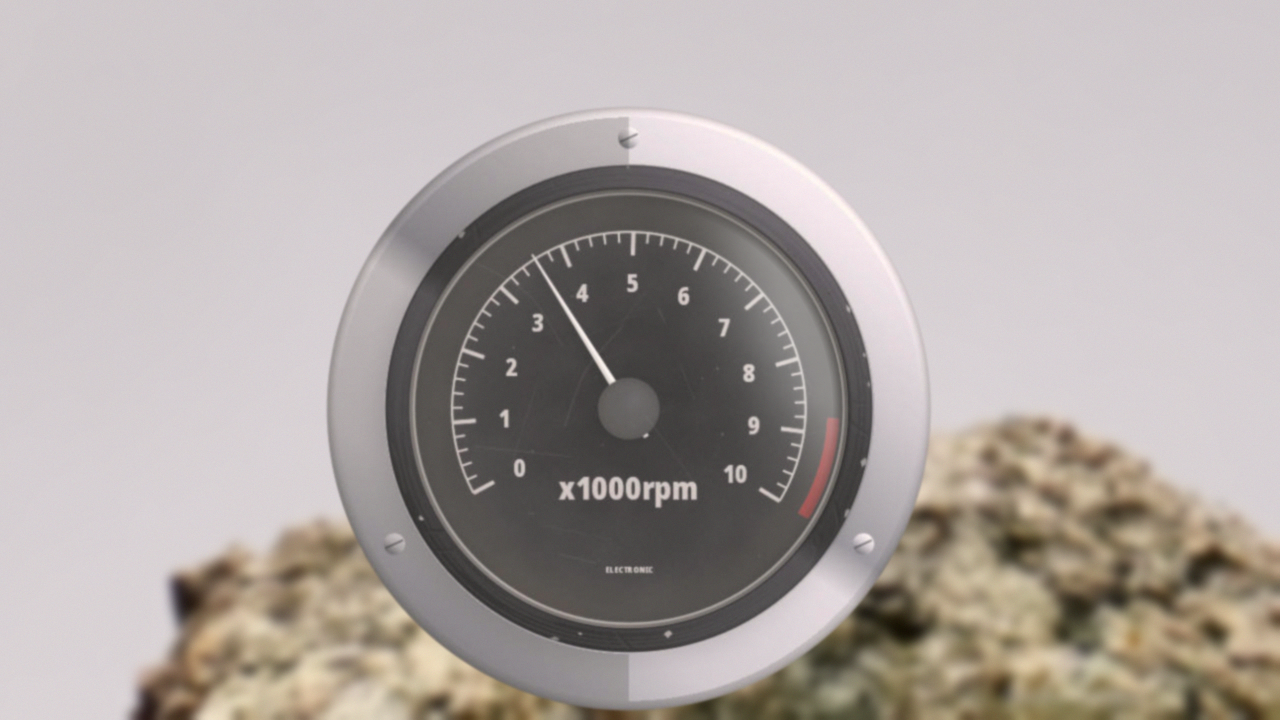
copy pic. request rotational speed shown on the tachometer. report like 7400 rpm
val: 3600 rpm
